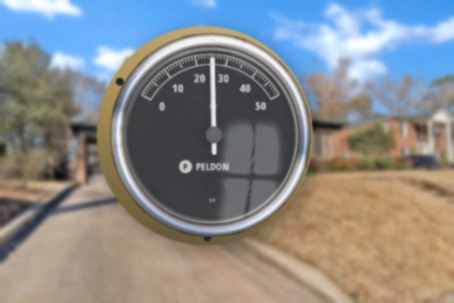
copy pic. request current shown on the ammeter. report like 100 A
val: 25 A
